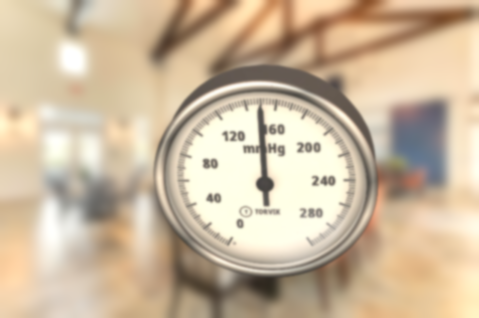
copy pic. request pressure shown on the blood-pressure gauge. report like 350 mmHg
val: 150 mmHg
